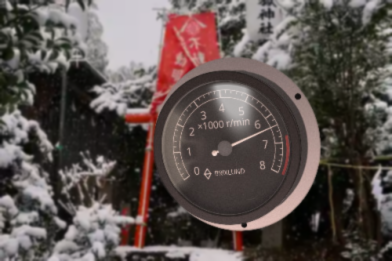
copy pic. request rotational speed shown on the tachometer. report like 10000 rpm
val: 6400 rpm
